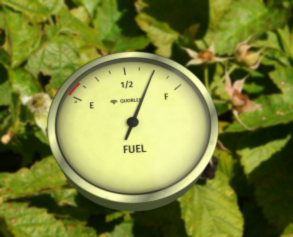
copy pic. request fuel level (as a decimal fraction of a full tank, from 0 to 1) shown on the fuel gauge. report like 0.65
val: 0.75
